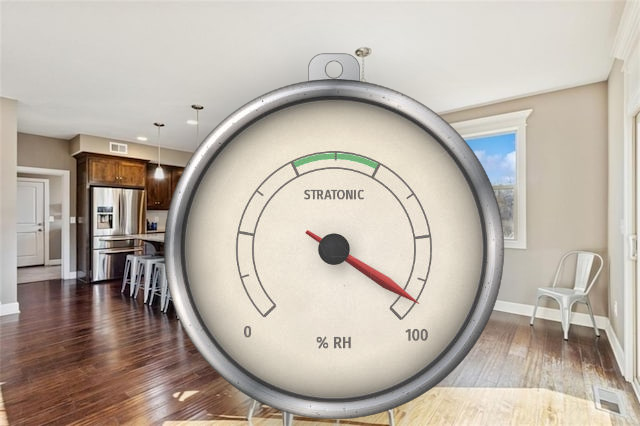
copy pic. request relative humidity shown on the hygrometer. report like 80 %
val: 95 %
